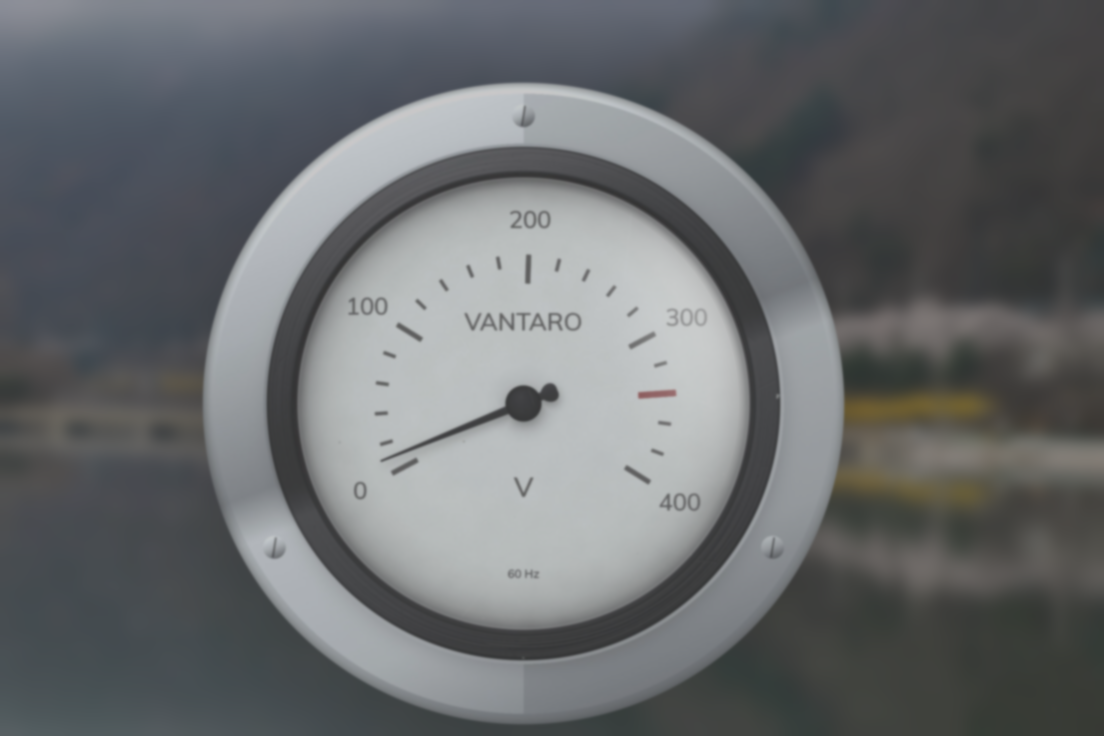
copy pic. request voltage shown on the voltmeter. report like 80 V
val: 10 V
